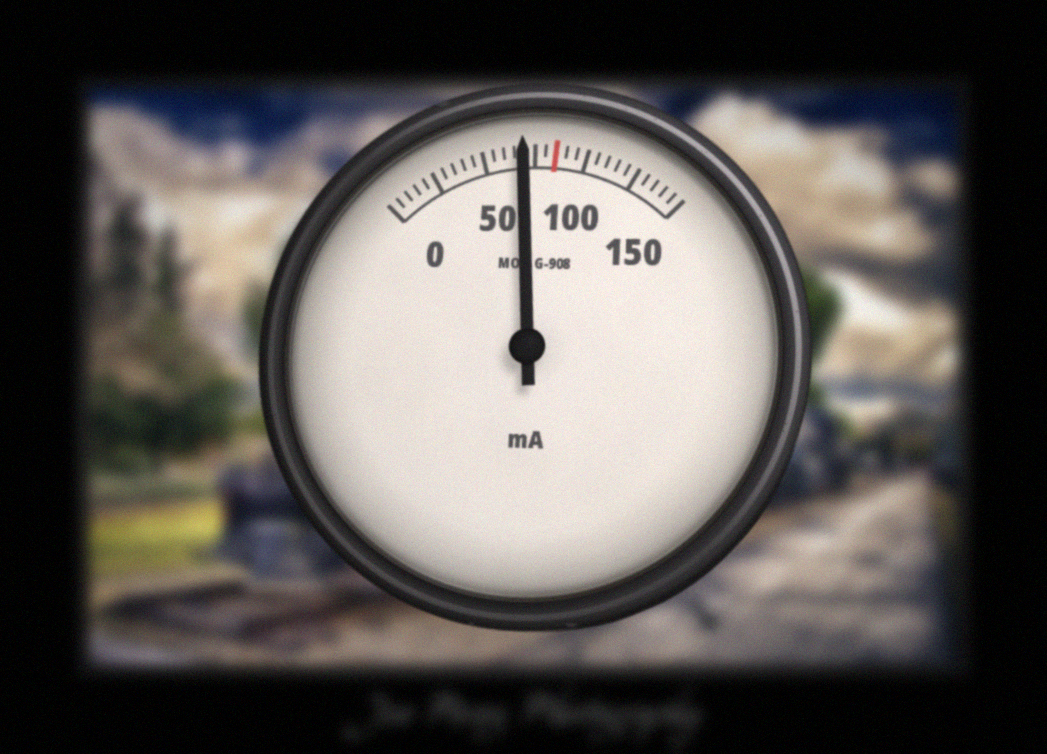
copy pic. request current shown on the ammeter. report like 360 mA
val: 70 mA
